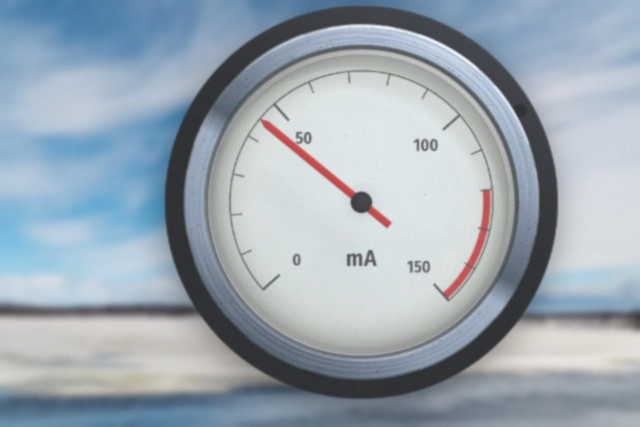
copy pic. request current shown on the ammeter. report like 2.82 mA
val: 45 mA
